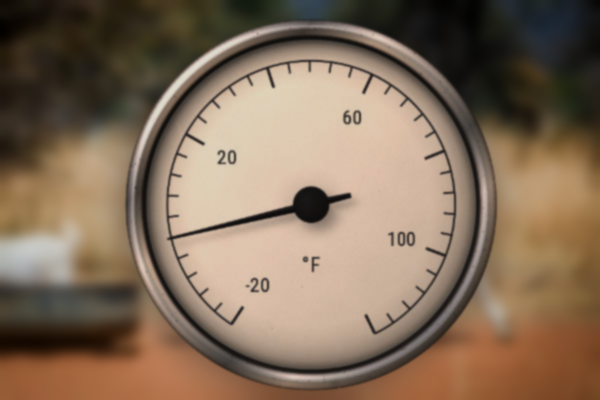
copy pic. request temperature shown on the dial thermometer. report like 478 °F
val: 0 °F
